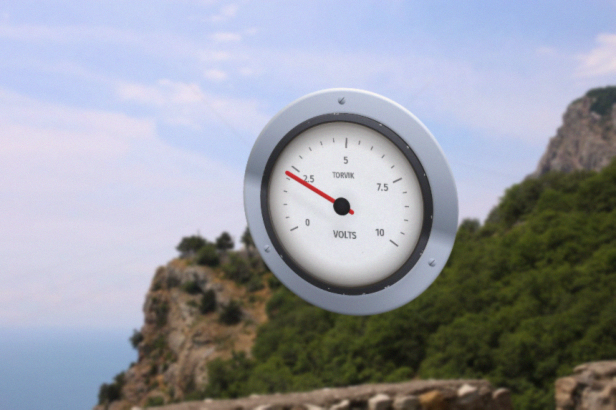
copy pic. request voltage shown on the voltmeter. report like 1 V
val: 2.25 V
